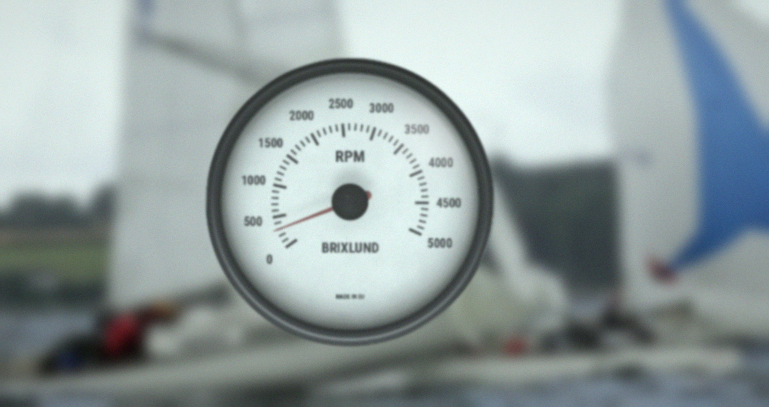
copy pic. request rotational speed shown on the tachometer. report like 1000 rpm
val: 300 rpm
